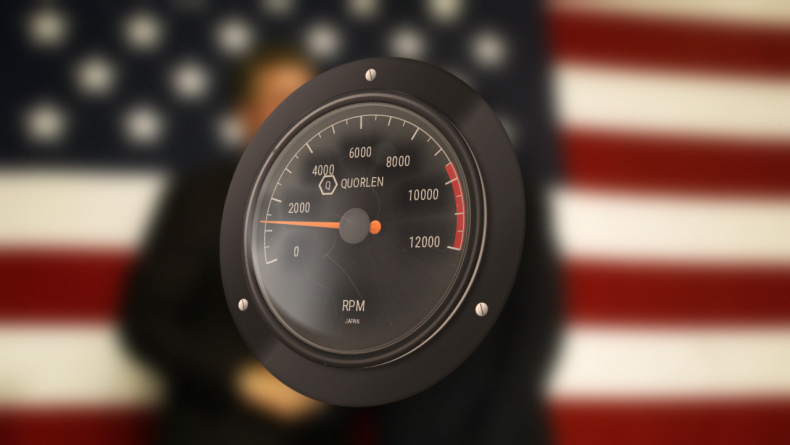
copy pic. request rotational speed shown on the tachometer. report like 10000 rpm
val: 1250 rpm
